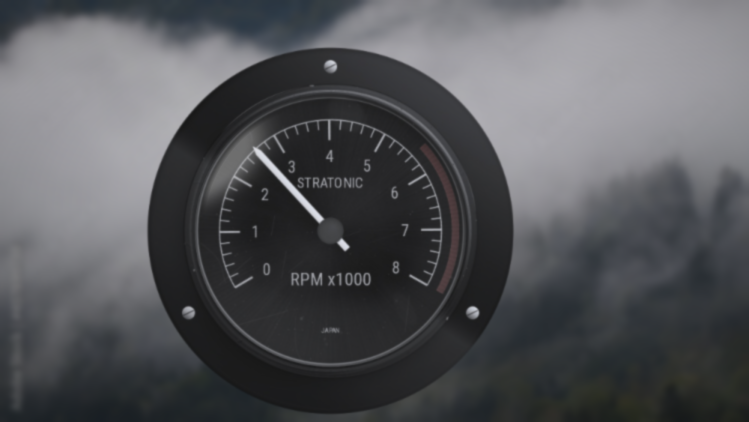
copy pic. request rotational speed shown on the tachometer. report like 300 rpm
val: 2600 rpm
